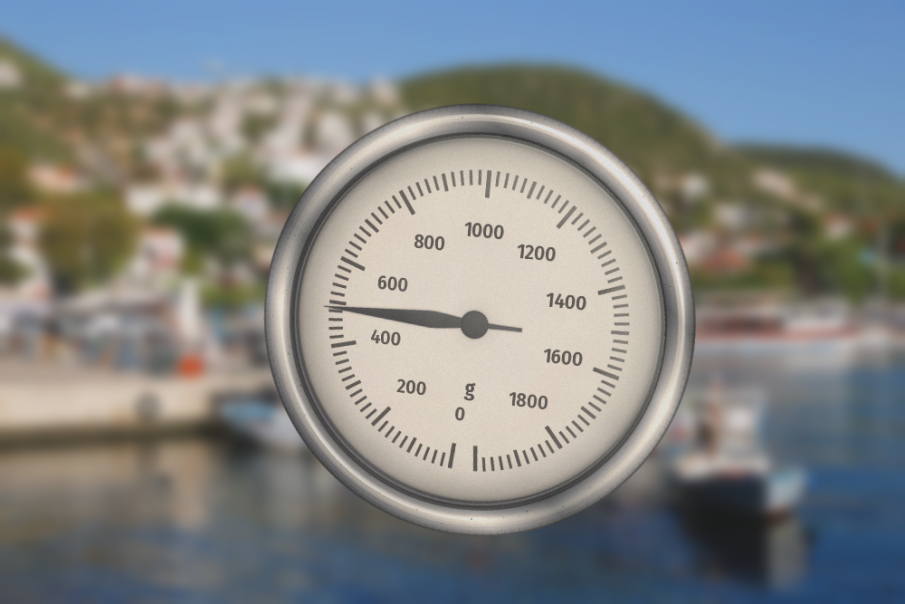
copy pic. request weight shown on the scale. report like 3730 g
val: 490 g
